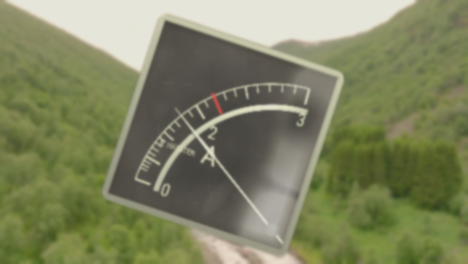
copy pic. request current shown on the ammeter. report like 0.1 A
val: 1.8 A
